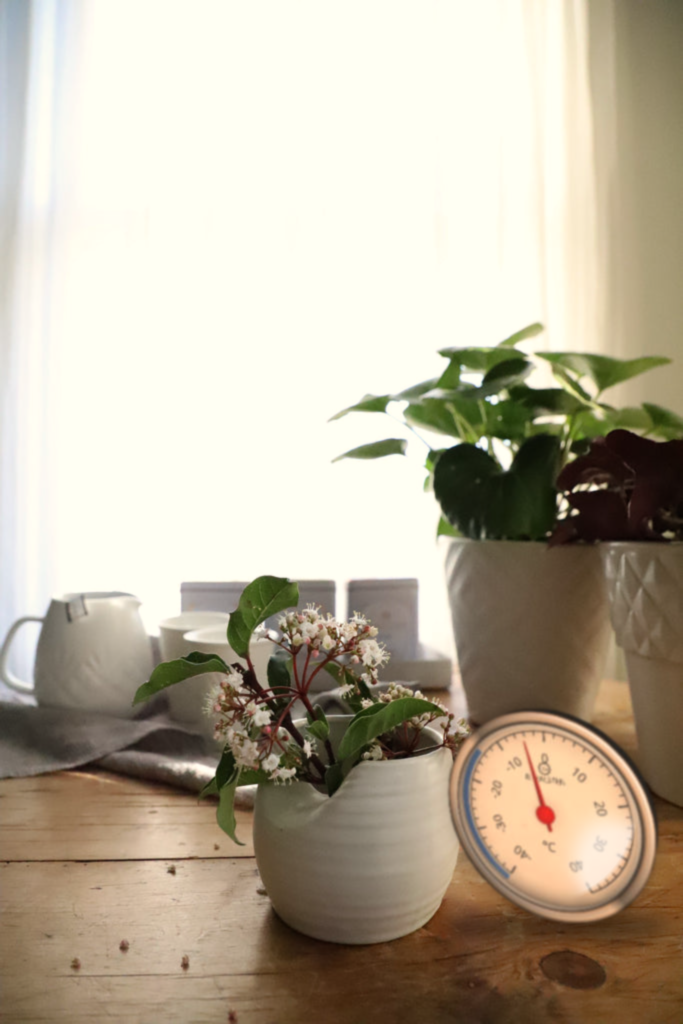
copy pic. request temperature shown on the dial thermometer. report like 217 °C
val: -4 °C
